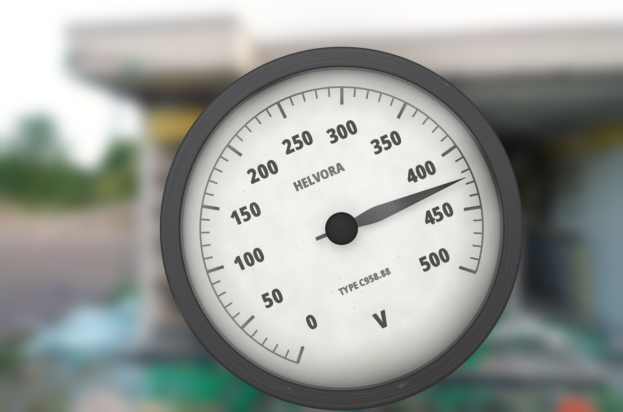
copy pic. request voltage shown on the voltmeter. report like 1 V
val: 425 V
